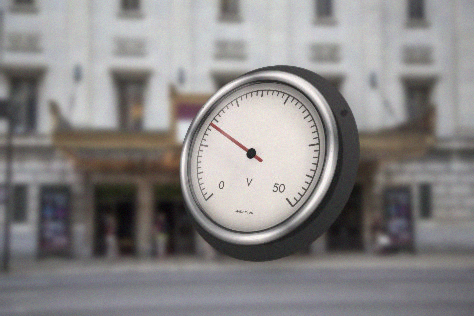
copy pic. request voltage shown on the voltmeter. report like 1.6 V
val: 14 V
